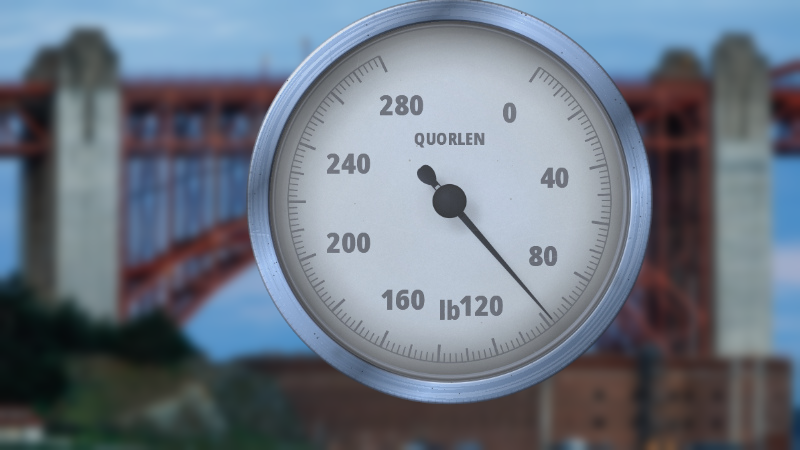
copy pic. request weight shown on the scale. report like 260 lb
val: 98 lb
